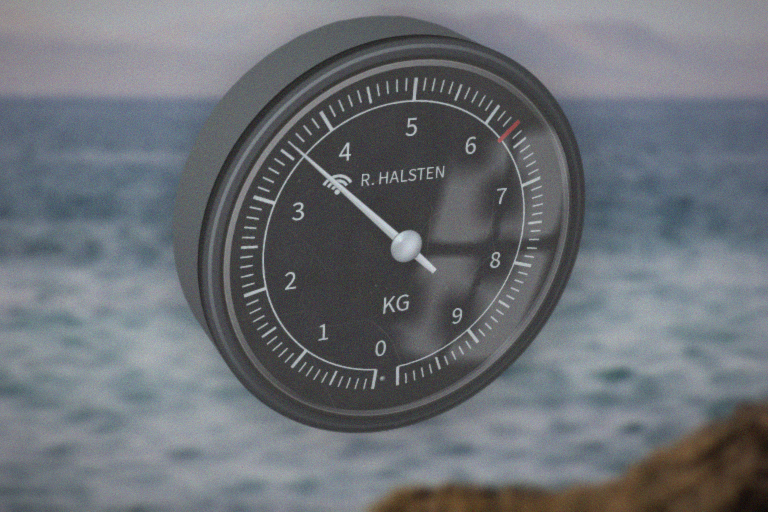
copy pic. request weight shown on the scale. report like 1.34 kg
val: 3.6 kg
